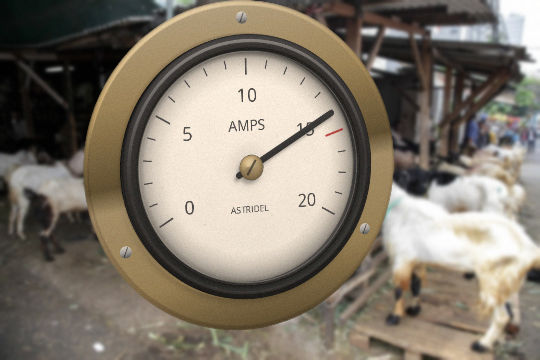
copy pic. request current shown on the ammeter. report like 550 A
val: 15 A
